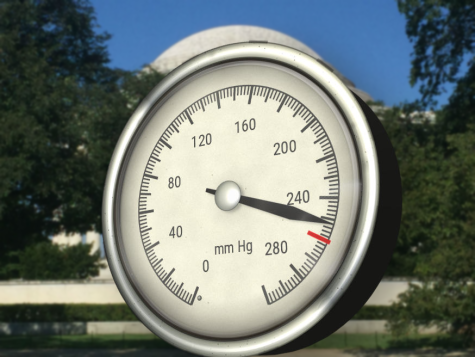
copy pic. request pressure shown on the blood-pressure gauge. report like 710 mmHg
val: 252 mmHg
